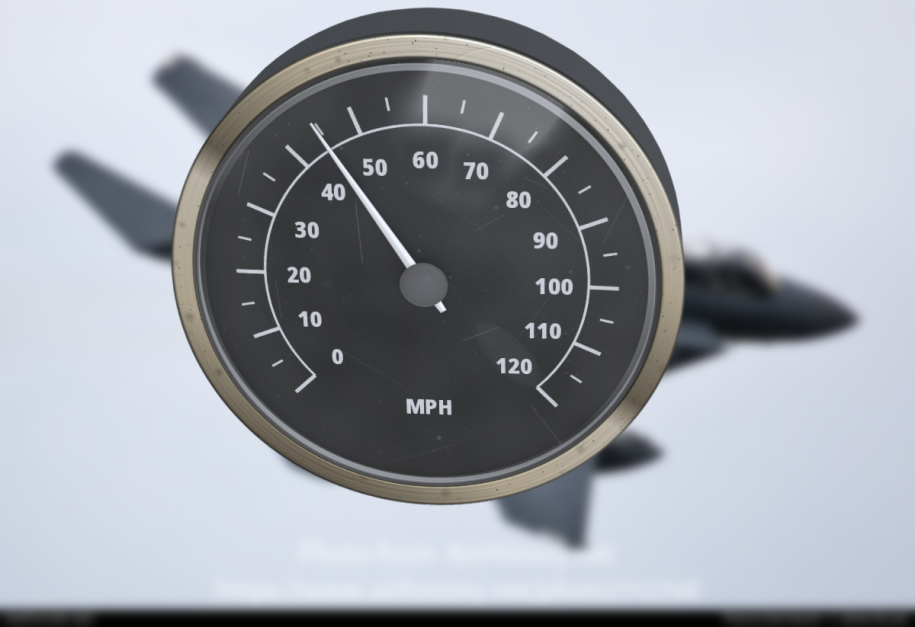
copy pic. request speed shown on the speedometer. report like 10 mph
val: 45 mph
